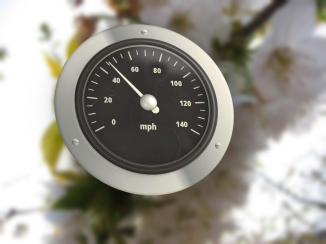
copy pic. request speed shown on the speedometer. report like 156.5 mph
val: 45 mph
